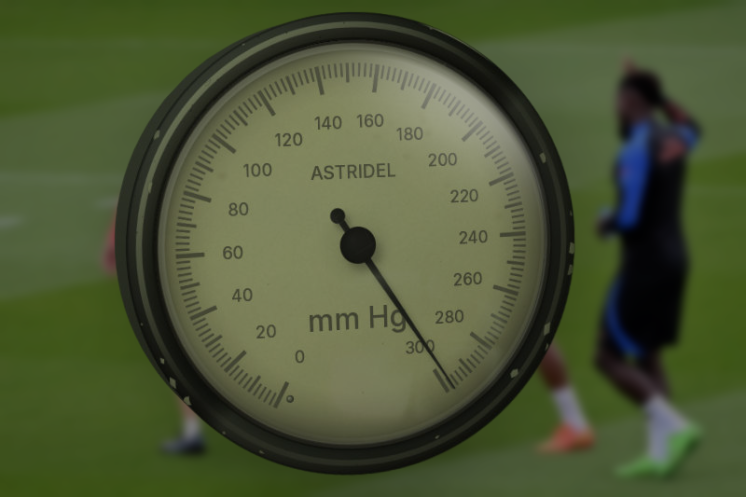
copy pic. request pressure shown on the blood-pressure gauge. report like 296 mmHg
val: 298 mmHg
